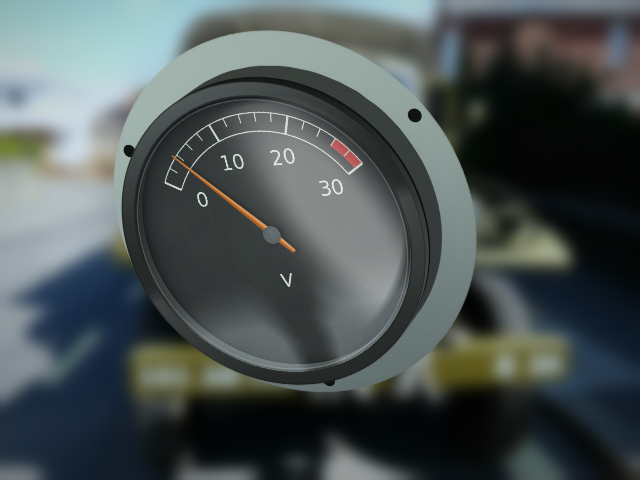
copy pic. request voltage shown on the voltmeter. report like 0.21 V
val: 4 V
